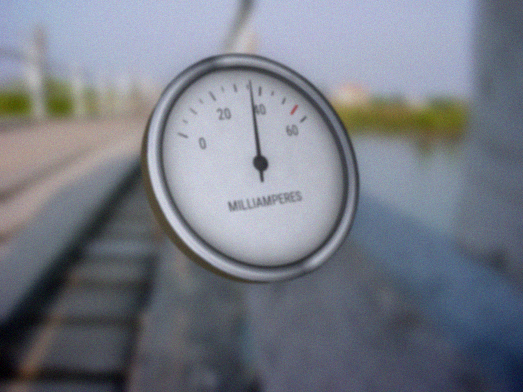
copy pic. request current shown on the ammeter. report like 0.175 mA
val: 35 mA
